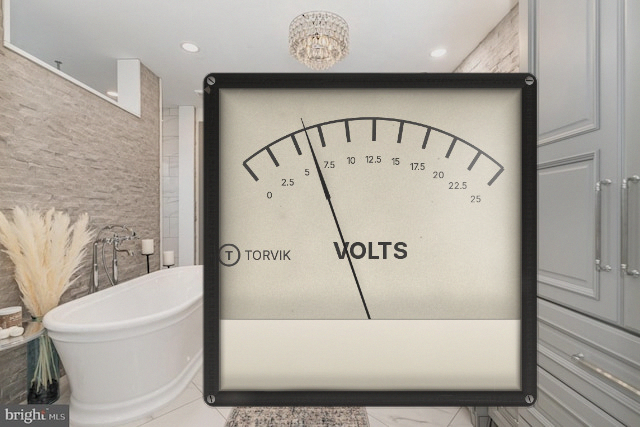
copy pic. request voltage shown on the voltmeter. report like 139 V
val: 6.25 V
